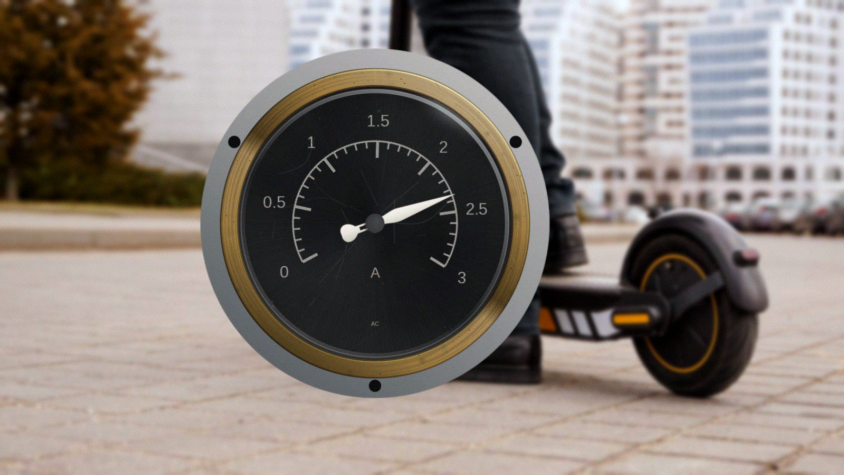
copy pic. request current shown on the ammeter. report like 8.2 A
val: 2.35 A
